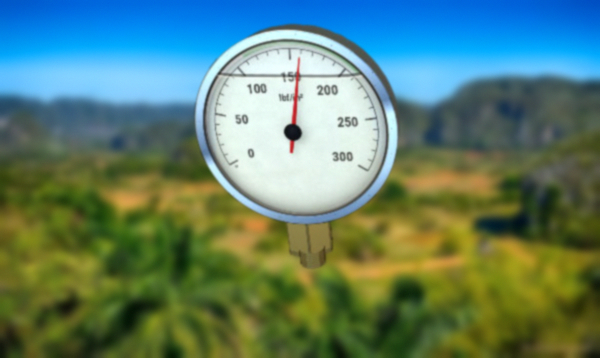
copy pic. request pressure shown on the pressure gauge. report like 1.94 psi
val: 160 psi
